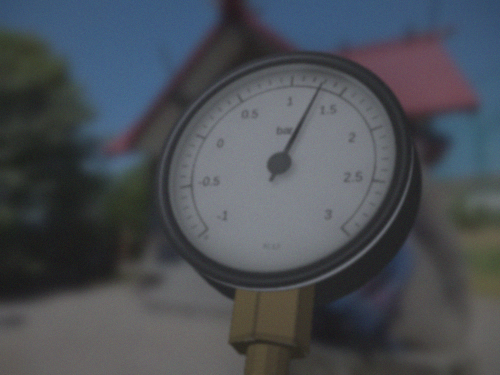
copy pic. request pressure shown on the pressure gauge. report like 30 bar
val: 1.3 bar
